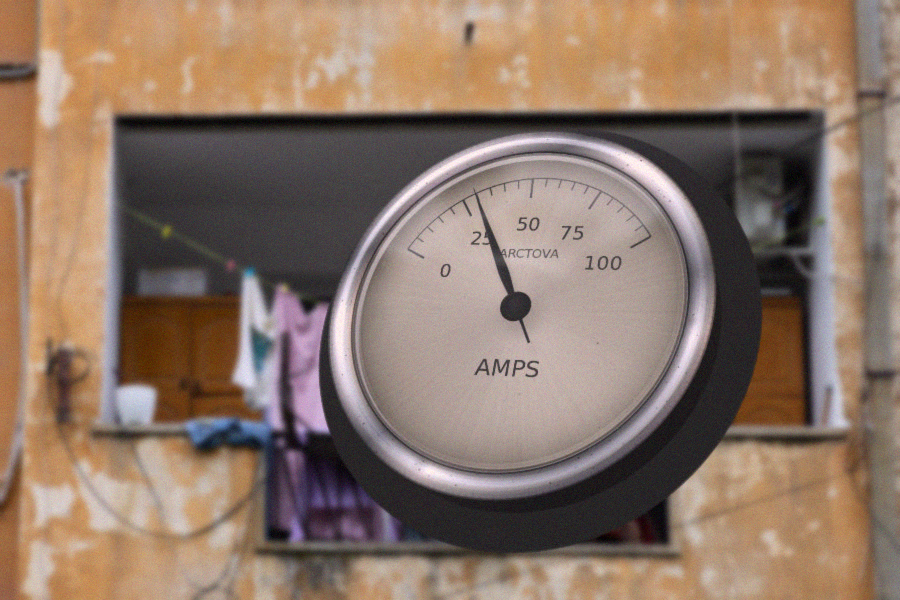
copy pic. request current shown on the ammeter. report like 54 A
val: 30 A
